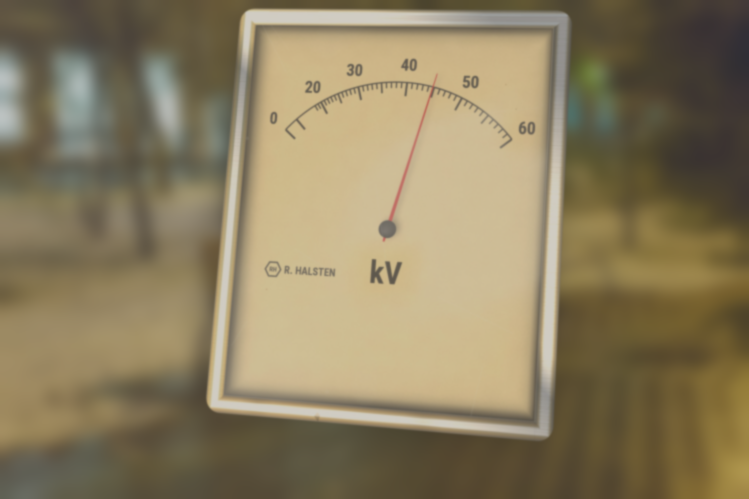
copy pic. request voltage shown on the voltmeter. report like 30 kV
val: 45 kV
